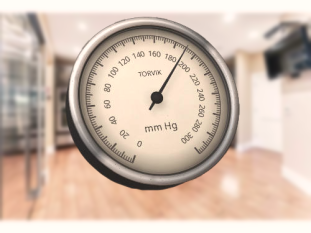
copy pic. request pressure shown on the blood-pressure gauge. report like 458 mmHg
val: 190 mmHg
